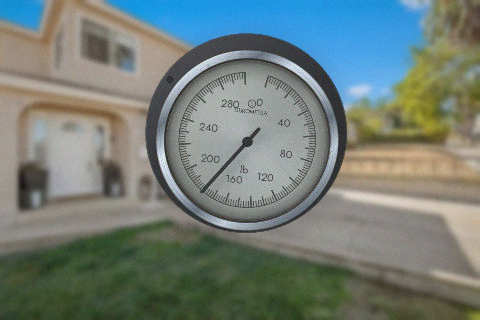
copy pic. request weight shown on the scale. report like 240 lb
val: 180 lb
